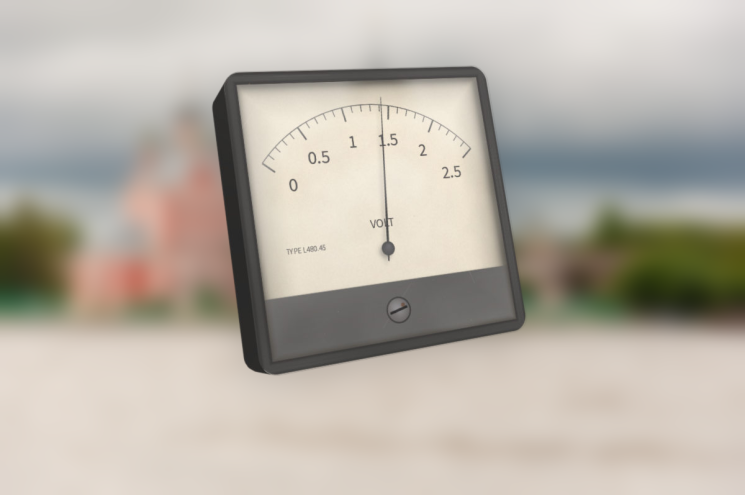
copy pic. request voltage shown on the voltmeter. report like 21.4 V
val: 1.4 V
